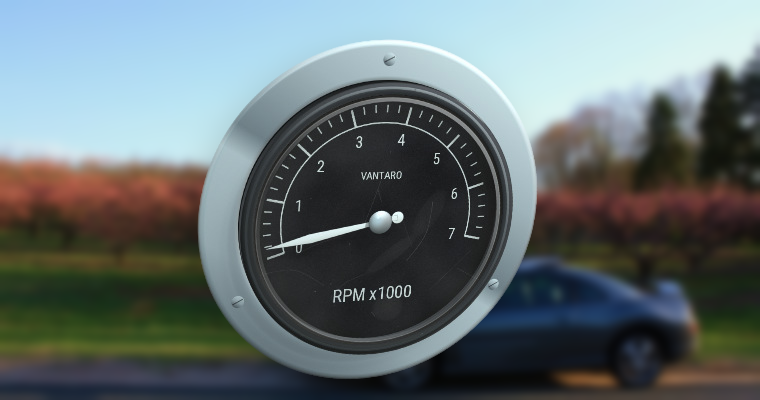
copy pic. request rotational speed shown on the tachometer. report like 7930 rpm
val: 200 rpm
